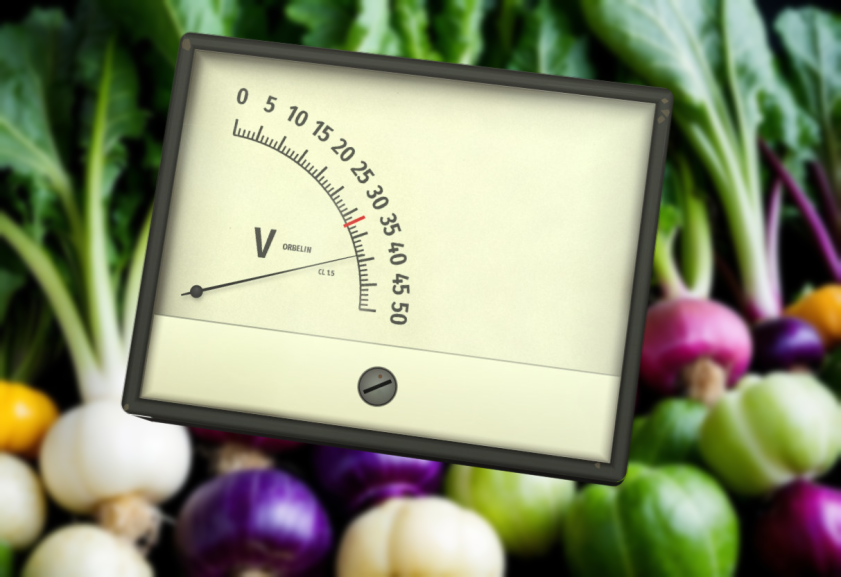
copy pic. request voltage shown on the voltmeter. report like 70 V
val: 39 V
